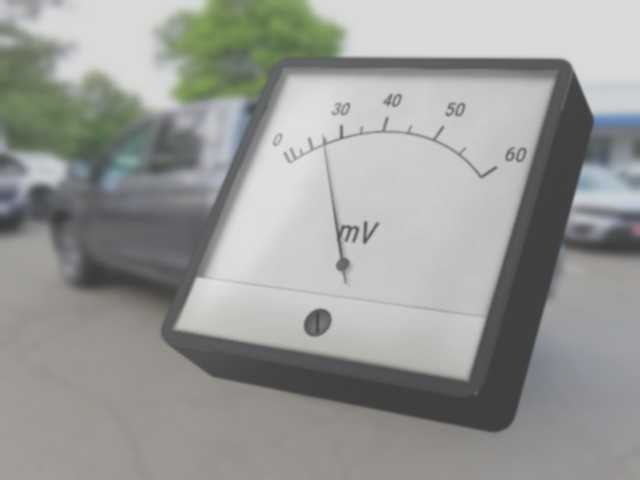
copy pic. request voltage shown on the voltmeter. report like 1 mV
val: 25 mV
